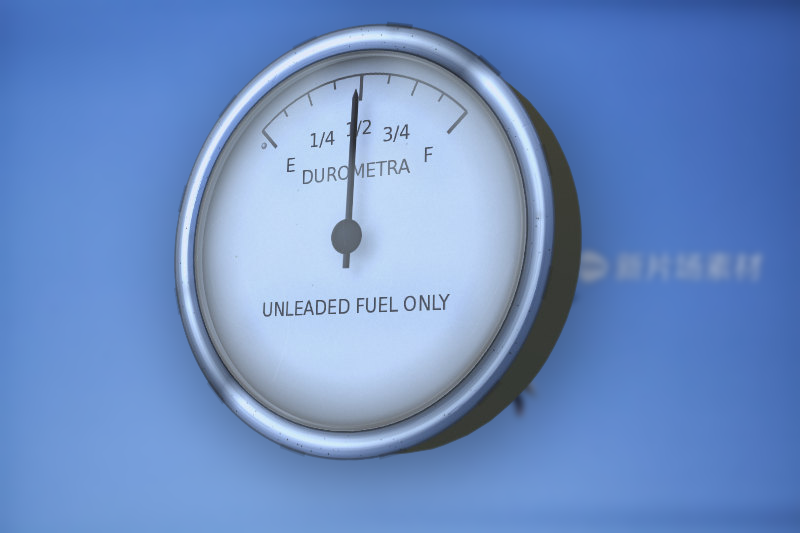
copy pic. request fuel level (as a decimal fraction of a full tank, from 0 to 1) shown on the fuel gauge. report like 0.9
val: 0.5
